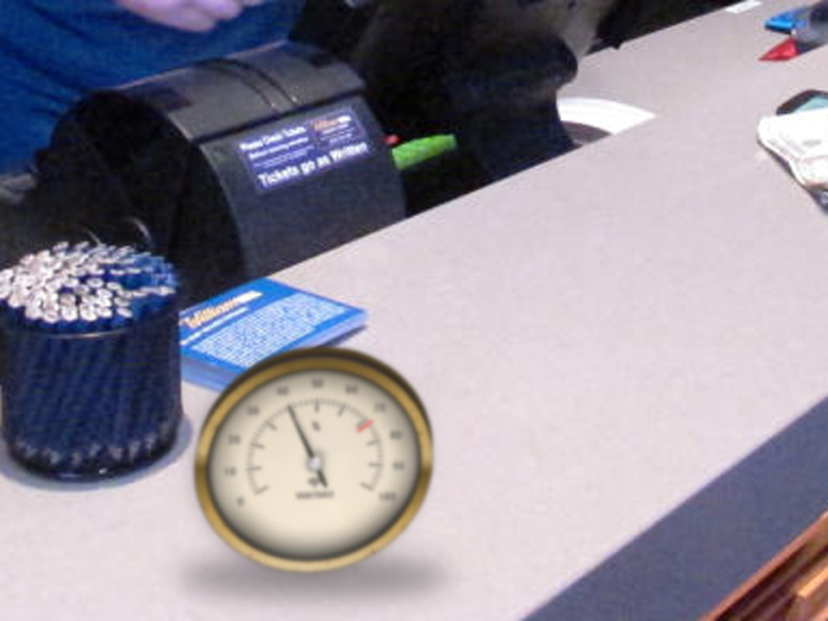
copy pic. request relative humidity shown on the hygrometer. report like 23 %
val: 40 %
